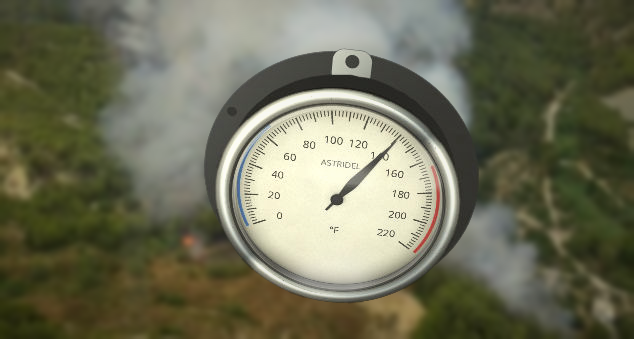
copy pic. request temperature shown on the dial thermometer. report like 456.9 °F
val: 140 °F
